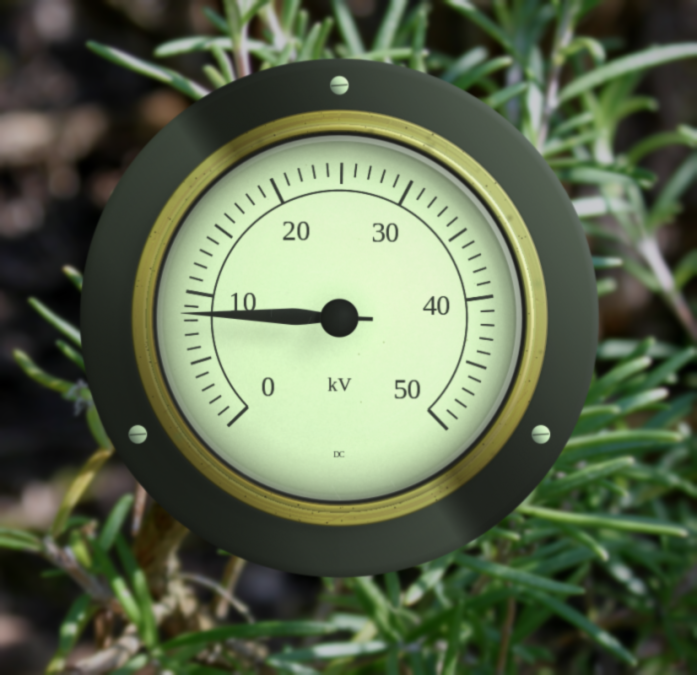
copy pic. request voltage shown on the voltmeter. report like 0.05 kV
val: 8.5 kV
